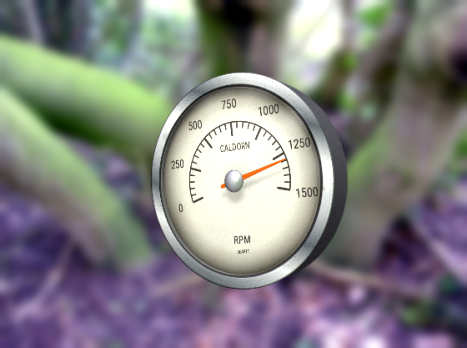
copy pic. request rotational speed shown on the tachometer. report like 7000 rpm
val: 1300 rpm
